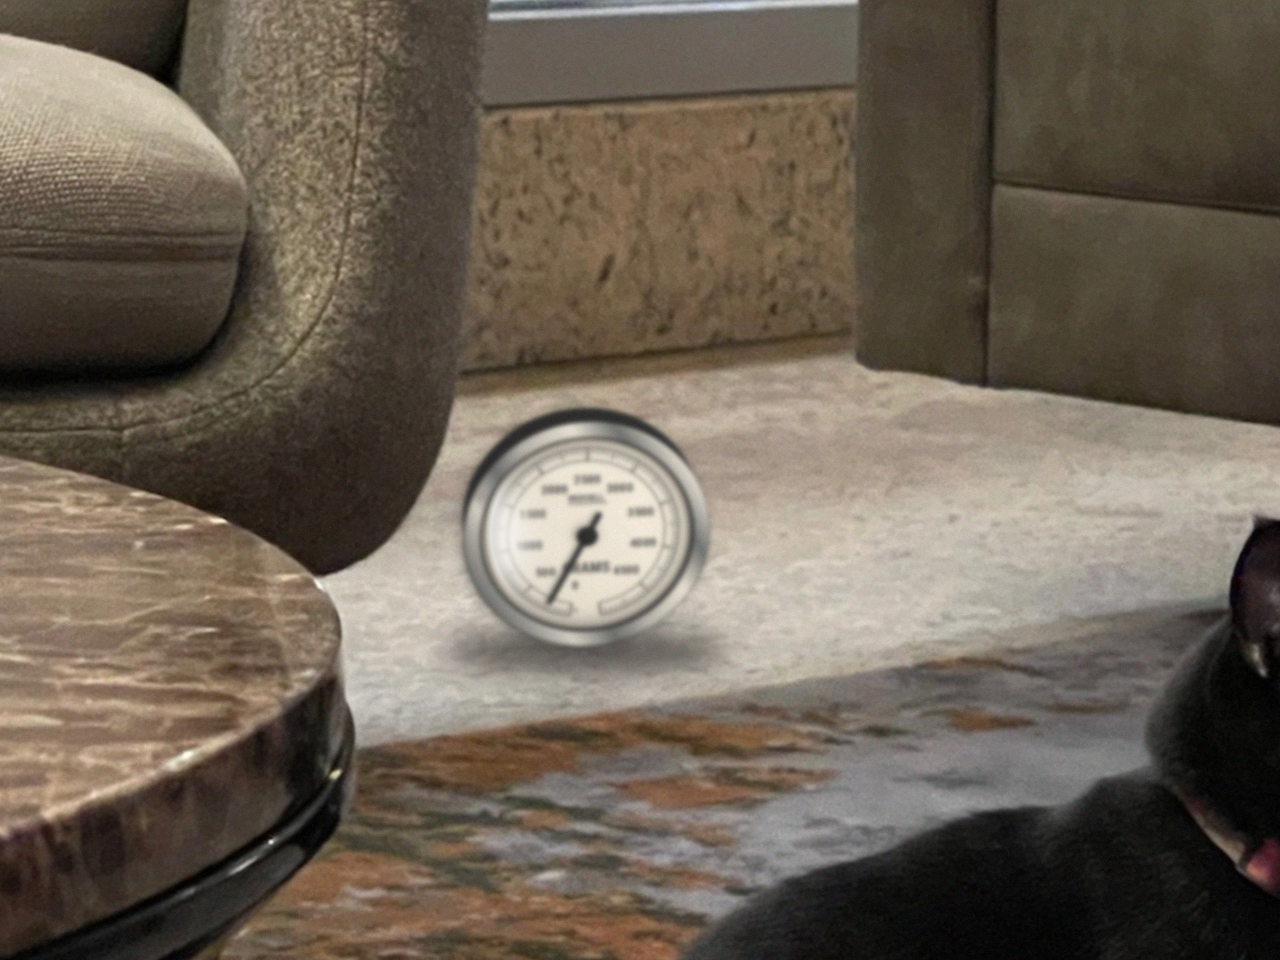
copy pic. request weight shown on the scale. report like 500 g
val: 250 g
